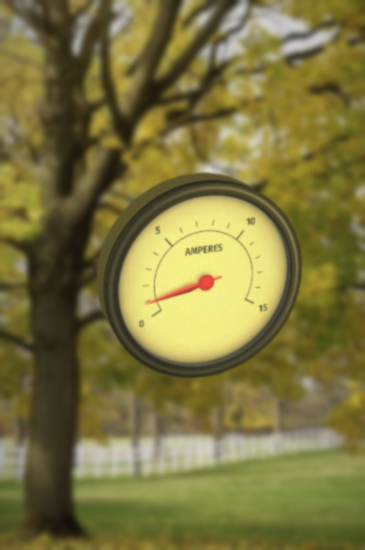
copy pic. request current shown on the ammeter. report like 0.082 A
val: 1 A
